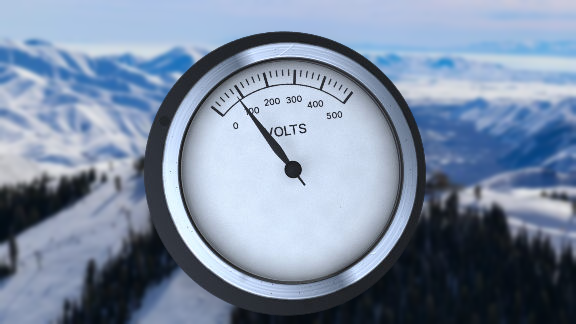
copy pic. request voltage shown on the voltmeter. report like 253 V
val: 80 V
